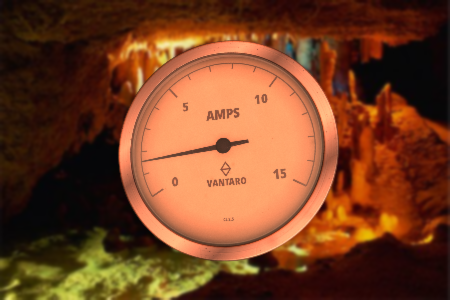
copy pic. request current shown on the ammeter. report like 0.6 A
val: 1.5 A
